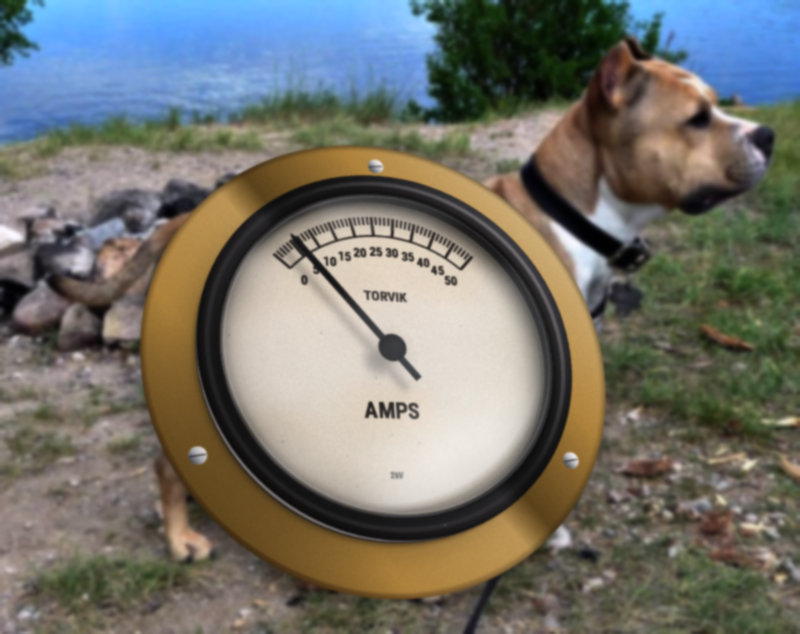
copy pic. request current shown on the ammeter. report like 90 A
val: 5 A
